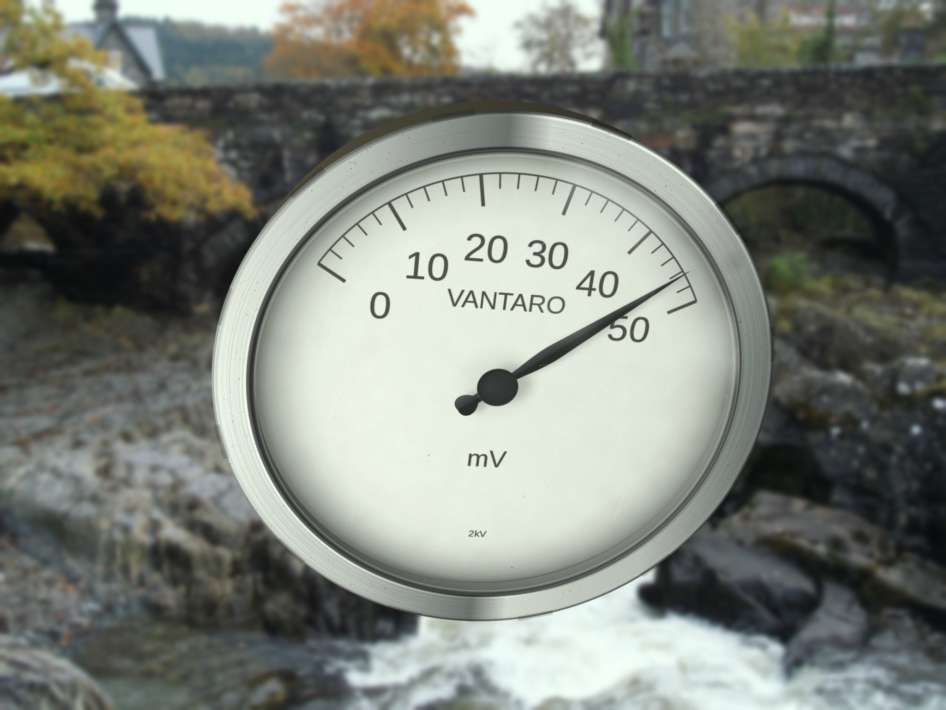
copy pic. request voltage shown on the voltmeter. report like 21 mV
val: 46 mV
